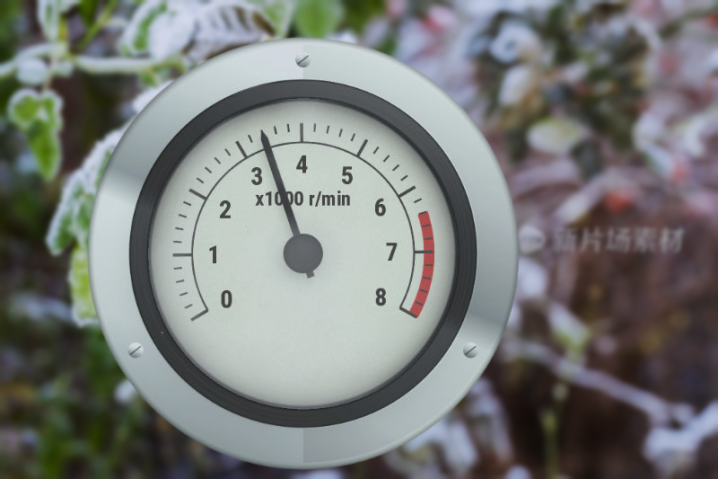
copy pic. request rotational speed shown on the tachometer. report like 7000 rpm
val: 3400 rpm
